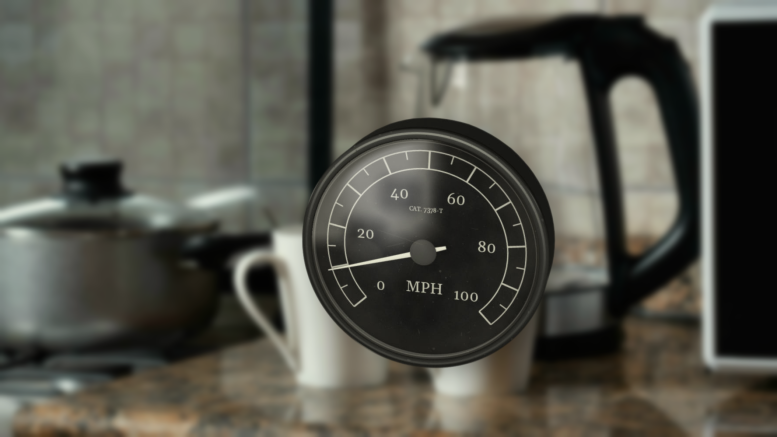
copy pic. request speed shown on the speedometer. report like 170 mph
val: 10 mph
